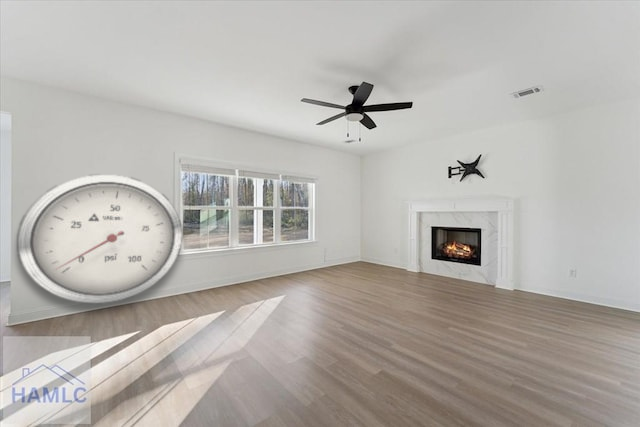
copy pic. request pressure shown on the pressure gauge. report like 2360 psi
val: 2.5 psi
